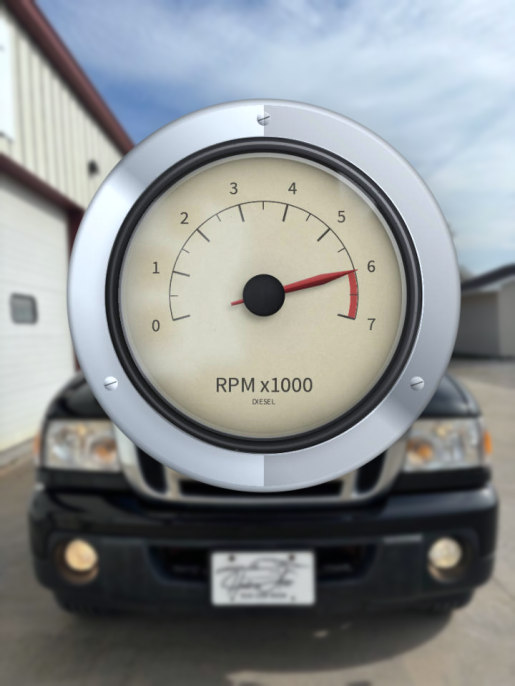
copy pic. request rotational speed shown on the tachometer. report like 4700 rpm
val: 6000 rpm
